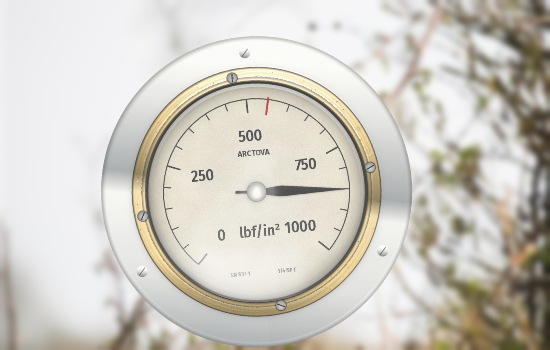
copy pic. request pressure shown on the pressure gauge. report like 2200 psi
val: 850 psi
